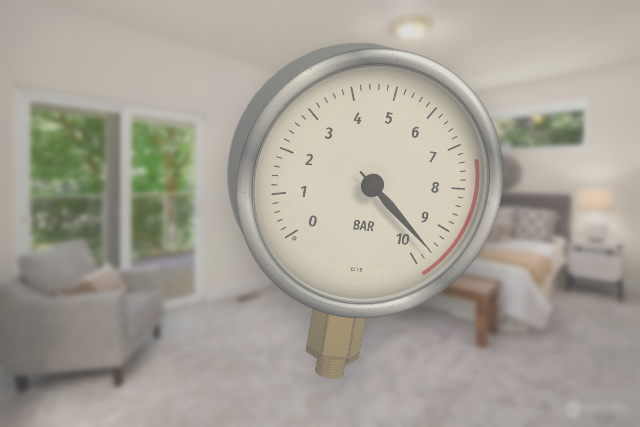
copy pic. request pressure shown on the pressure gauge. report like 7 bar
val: 9.6 bar
